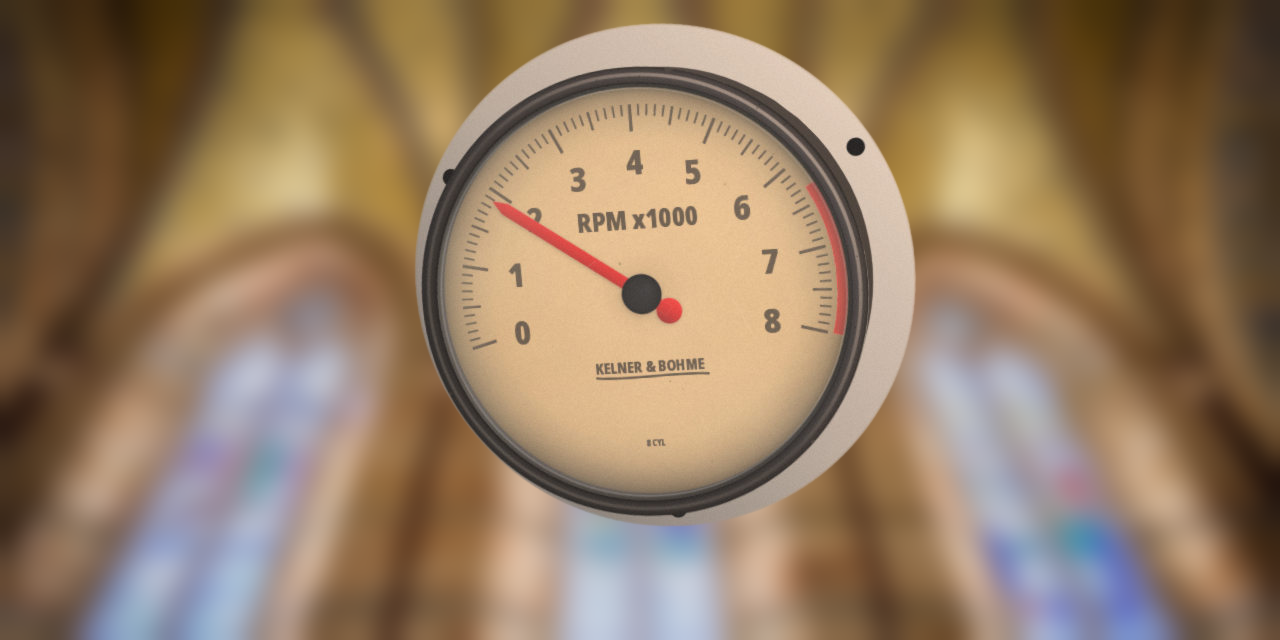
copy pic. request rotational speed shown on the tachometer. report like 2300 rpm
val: 1900 rpm
